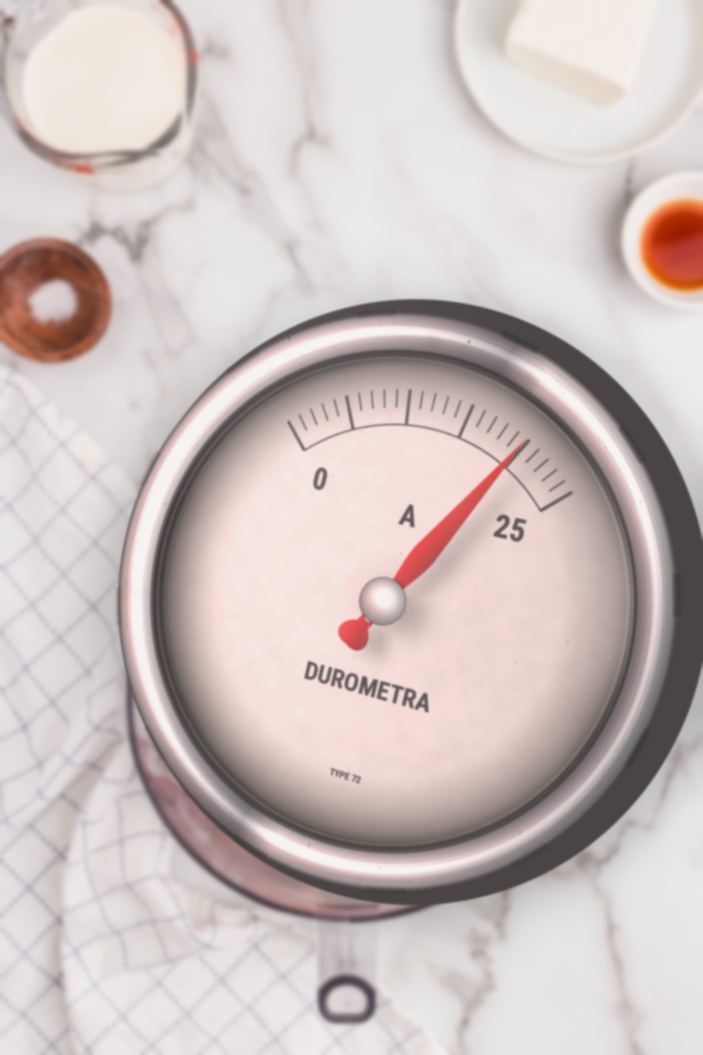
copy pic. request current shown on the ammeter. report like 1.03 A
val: 20 A
